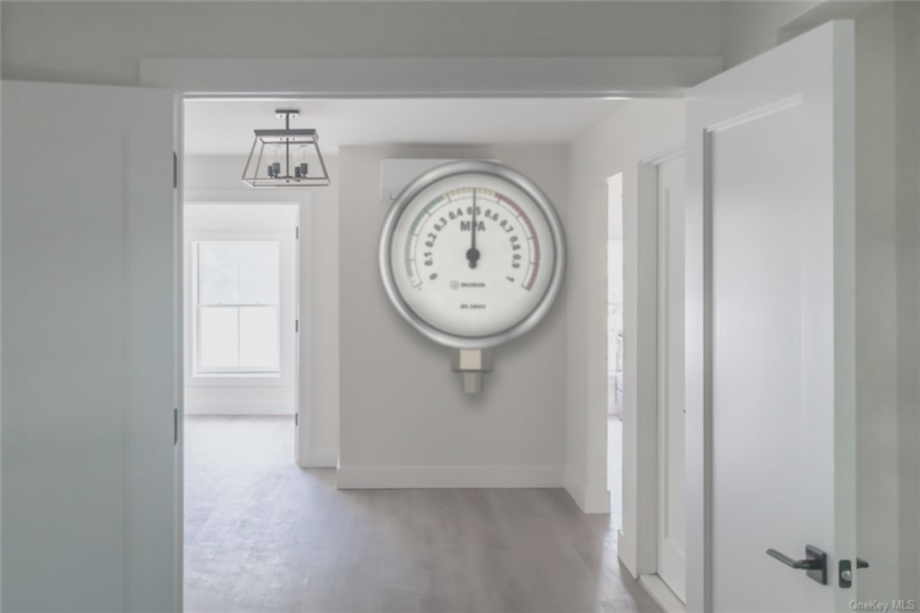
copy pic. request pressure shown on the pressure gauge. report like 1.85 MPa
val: 0.5 MPa
